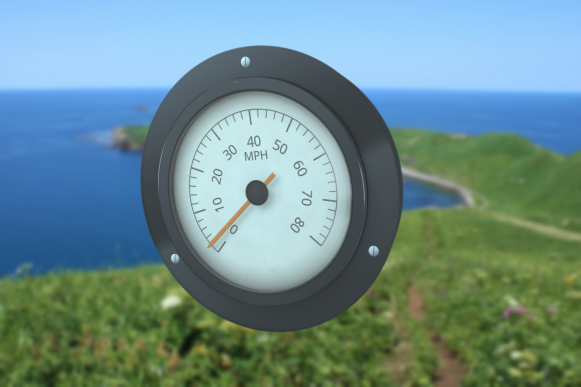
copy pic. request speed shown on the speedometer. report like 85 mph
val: 2 mph
